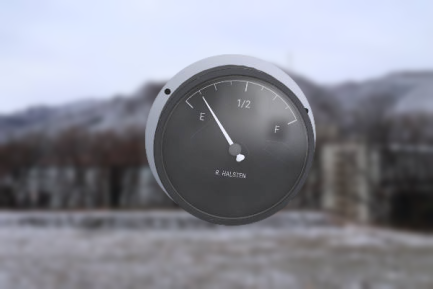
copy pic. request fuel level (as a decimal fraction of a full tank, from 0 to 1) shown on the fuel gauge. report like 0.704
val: 0.125
